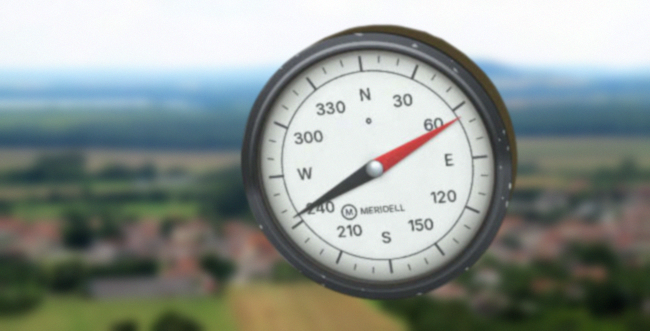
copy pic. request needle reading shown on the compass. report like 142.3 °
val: 65 °
